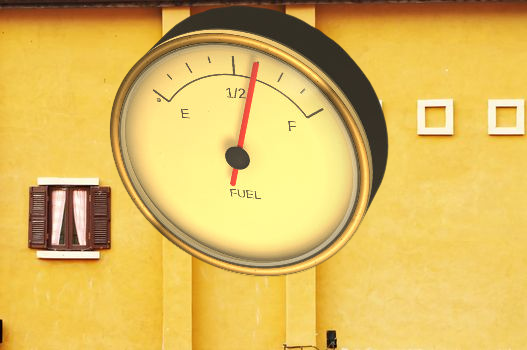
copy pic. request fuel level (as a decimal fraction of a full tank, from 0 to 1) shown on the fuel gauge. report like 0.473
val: 0.625
